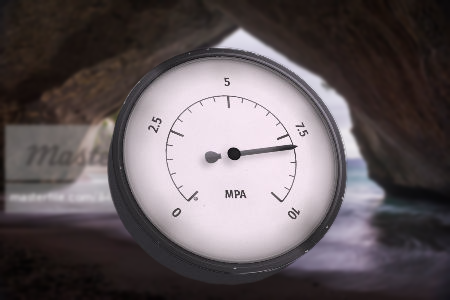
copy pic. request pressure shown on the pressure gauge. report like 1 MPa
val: 8 MPa
